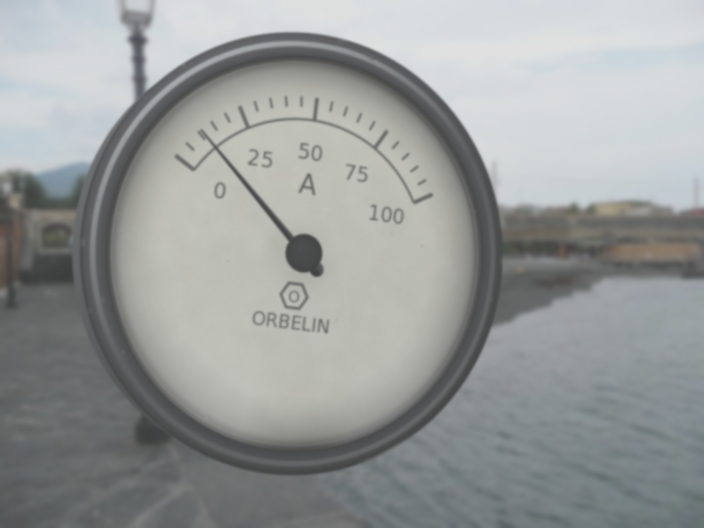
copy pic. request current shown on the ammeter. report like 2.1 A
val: 10 A
